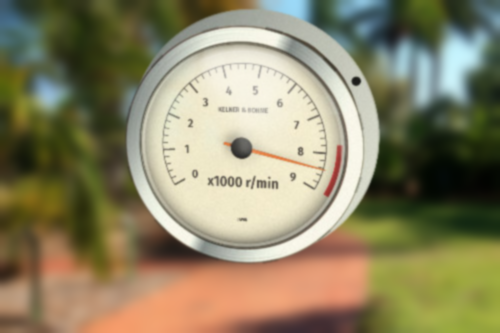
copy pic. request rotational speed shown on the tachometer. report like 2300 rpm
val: 8400 rpm
